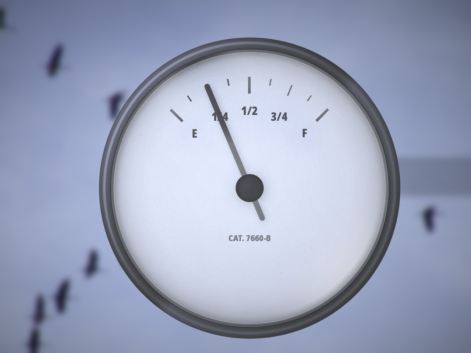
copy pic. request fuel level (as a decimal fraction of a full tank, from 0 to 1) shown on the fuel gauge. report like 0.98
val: 0.25
